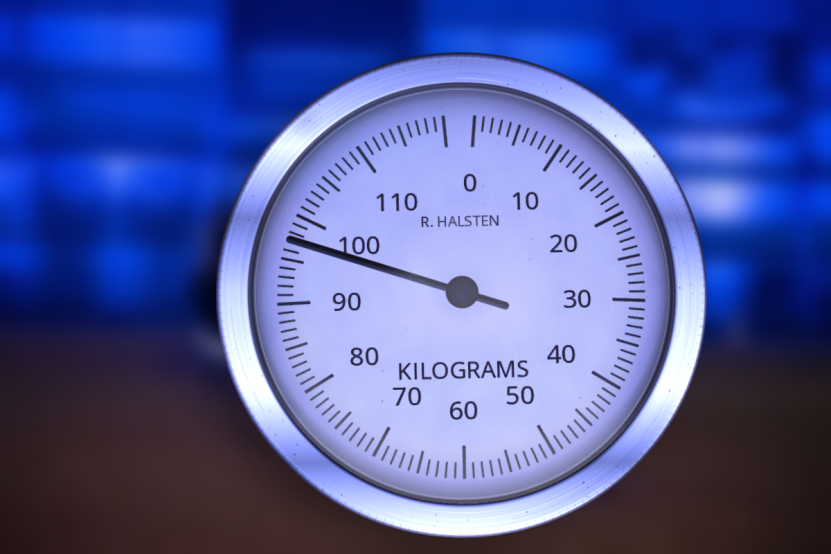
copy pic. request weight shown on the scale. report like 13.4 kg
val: 97 kg
